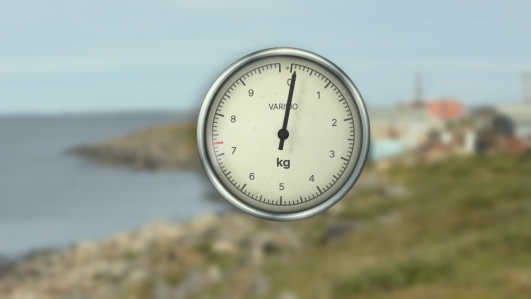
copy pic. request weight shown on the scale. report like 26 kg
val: 0.1 kg
